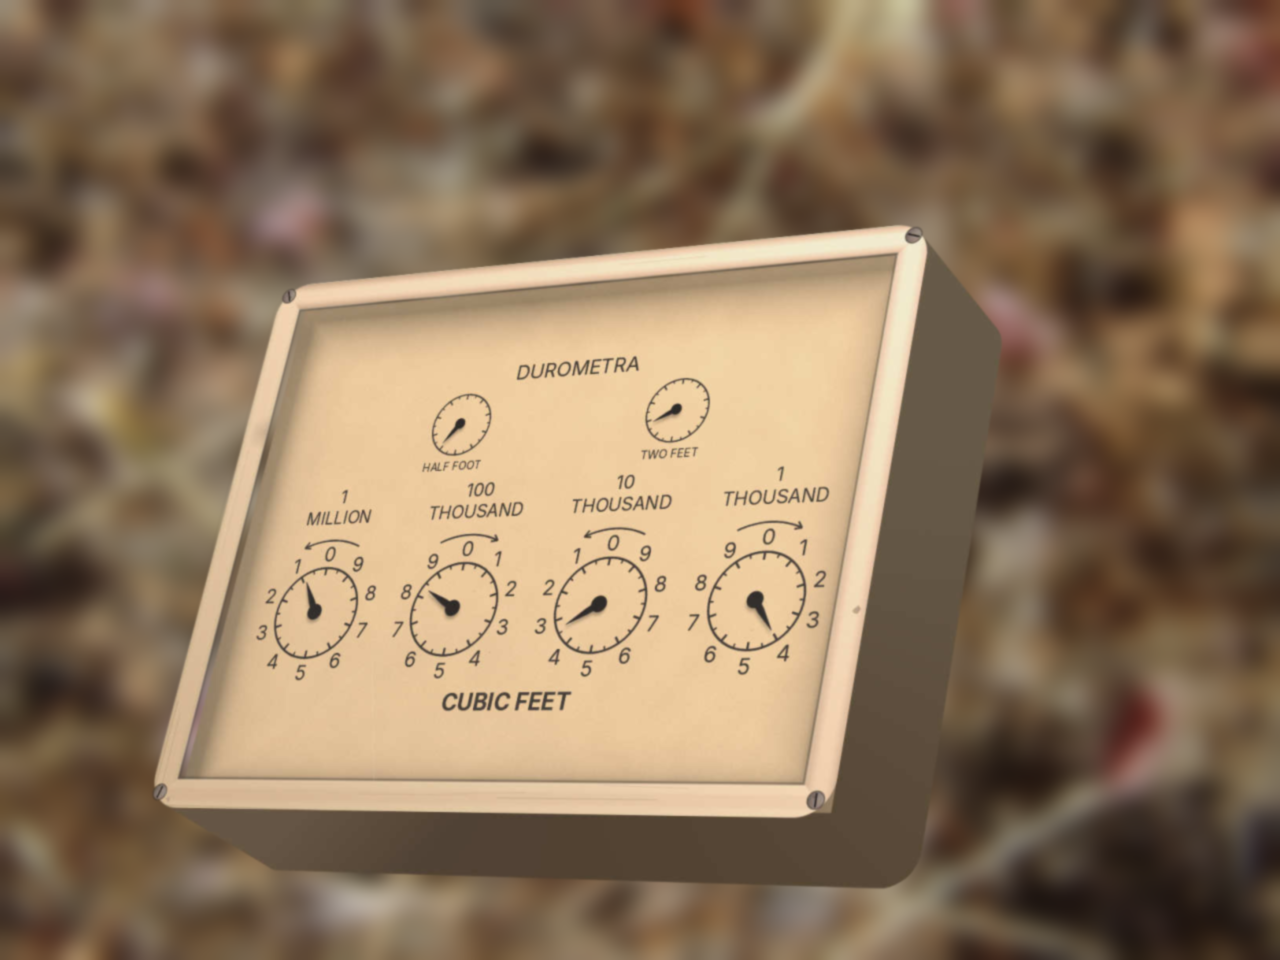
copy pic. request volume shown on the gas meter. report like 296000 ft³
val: 83400 ft³
